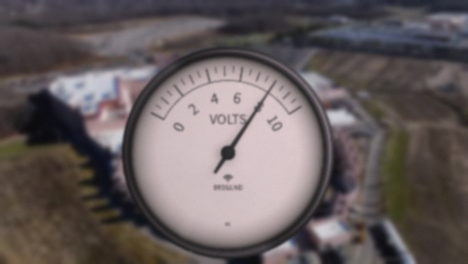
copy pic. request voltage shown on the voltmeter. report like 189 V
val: 8 V
